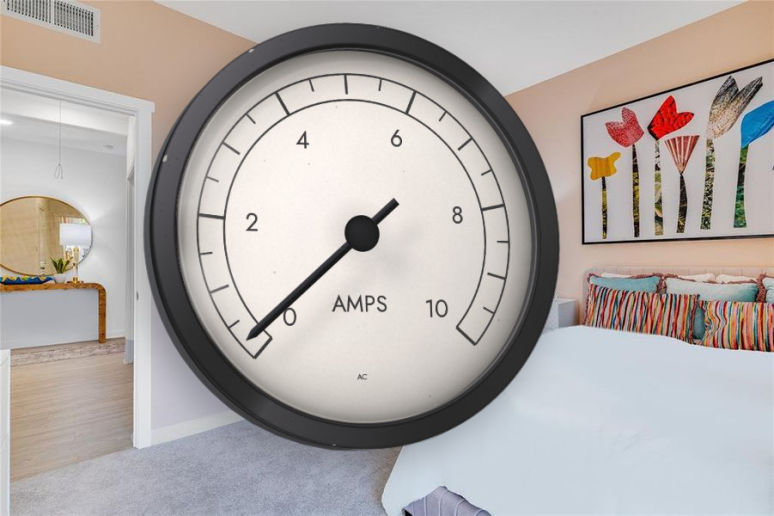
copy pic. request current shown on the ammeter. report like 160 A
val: 0.25 A
